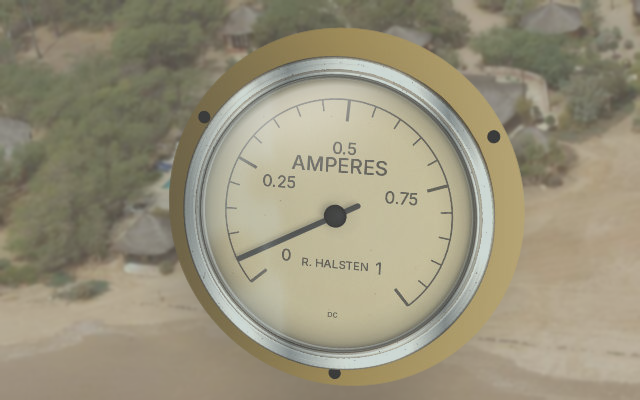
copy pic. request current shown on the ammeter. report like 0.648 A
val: 0.05 A
